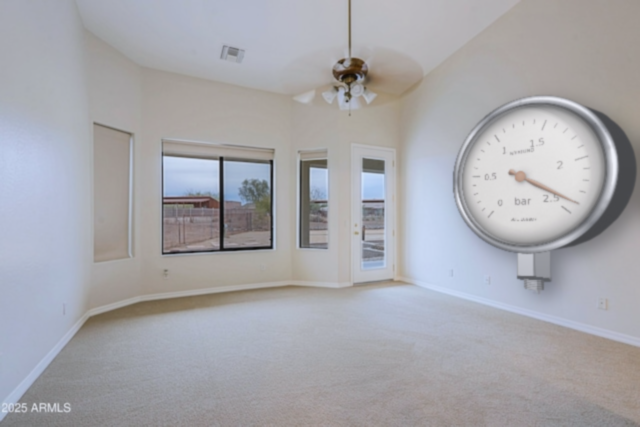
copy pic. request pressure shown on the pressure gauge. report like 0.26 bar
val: 2.4 bar
